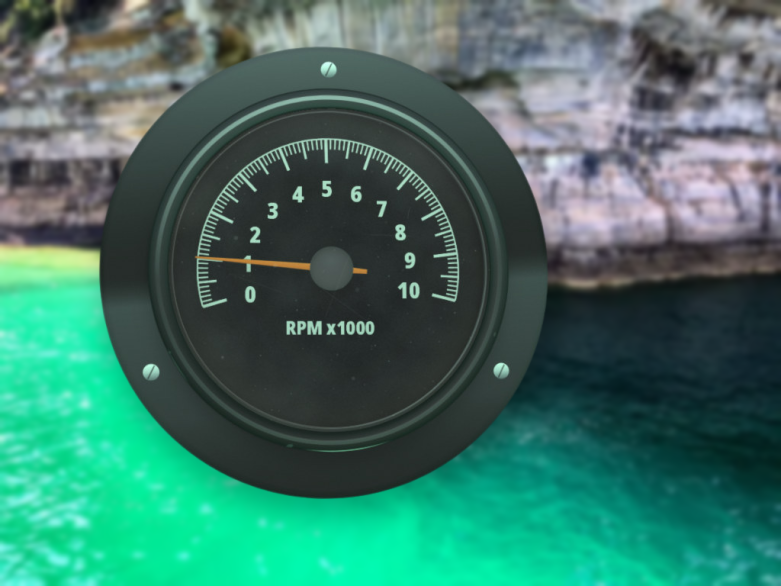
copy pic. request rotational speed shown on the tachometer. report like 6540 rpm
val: 1000 rpm
